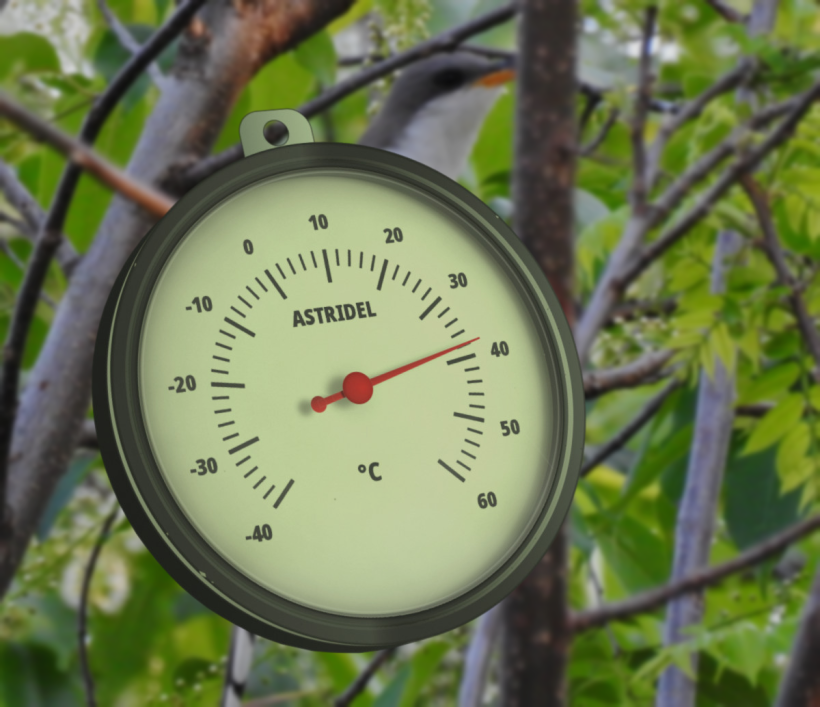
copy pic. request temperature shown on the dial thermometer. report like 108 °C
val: 38 °C
